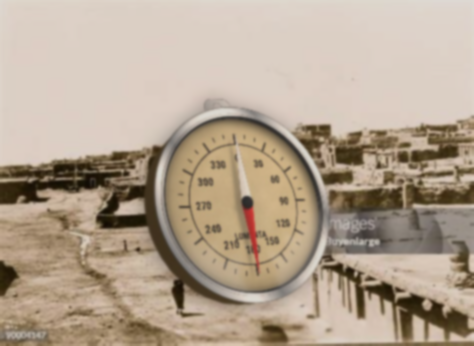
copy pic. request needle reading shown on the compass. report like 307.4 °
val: 180 °
